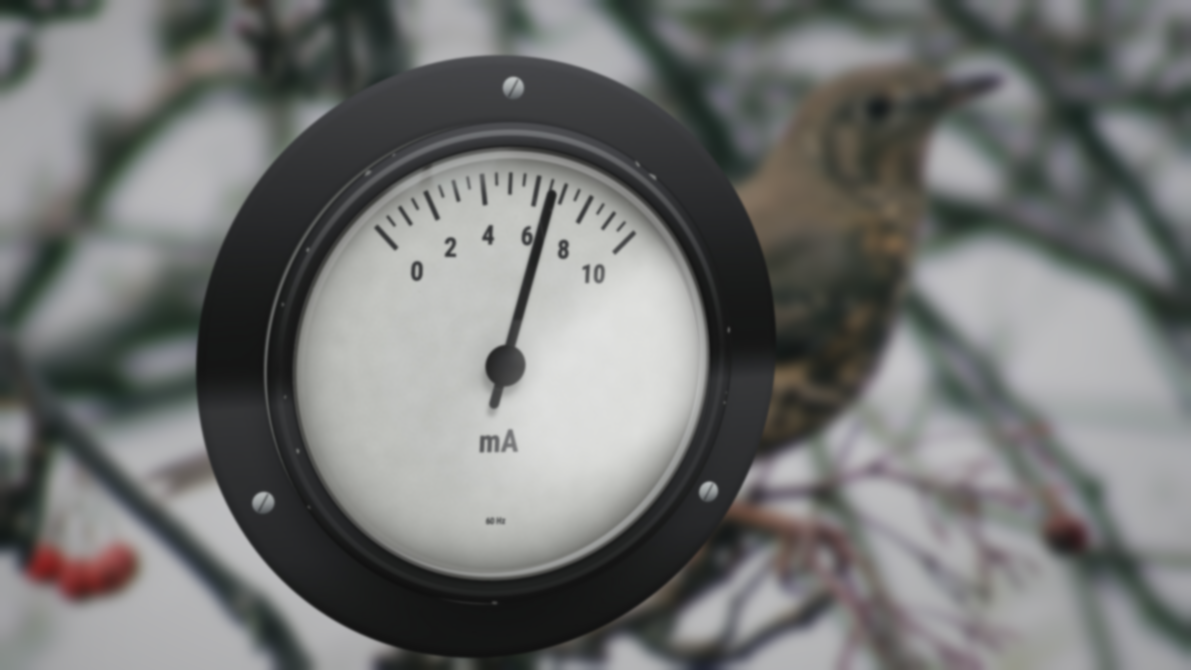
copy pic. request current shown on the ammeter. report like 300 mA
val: 6.5 mA
